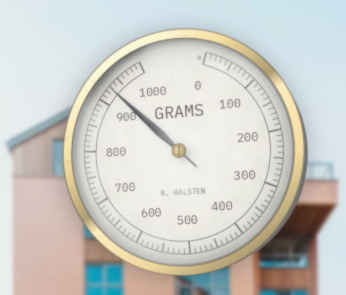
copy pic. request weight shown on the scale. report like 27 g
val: 930 g
